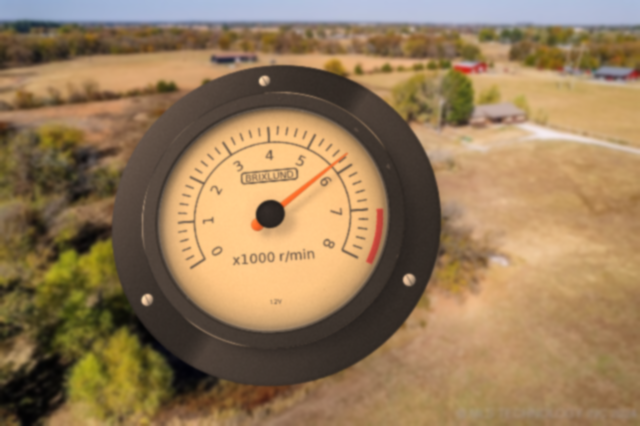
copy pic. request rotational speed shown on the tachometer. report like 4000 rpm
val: 5800 rpm
